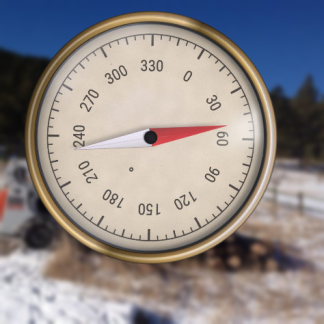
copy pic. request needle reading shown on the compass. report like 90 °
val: 50 °
